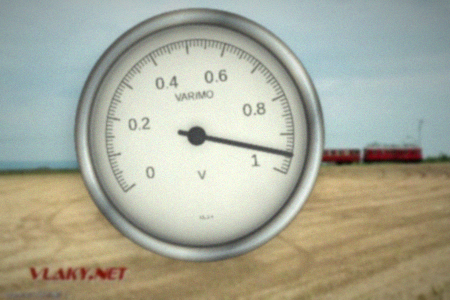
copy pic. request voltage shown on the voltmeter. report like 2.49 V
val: 0.95 V
